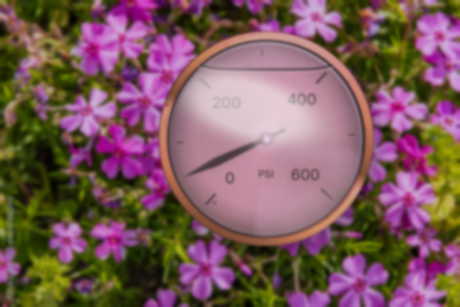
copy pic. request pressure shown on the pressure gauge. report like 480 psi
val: 50 psi
